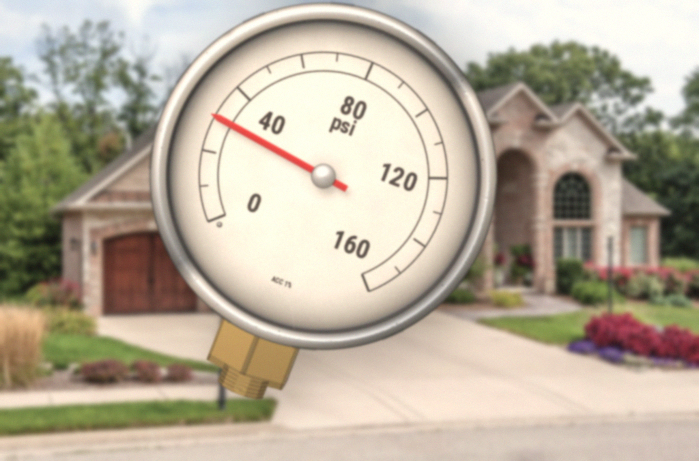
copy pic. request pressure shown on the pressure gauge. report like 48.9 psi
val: 30 psi
